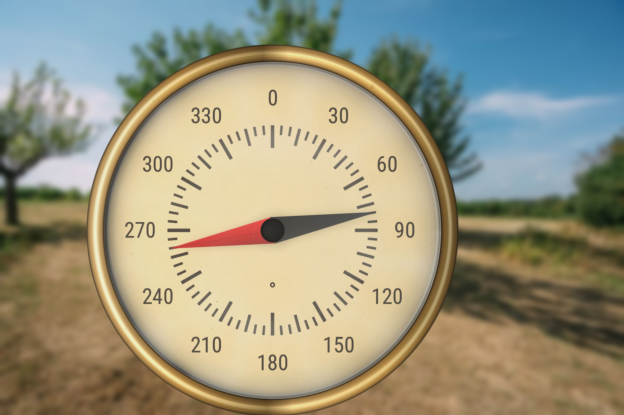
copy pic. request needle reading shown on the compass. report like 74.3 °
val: 260 °
